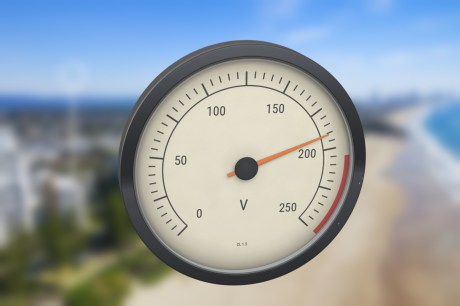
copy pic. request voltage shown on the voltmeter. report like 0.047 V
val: 190 V
